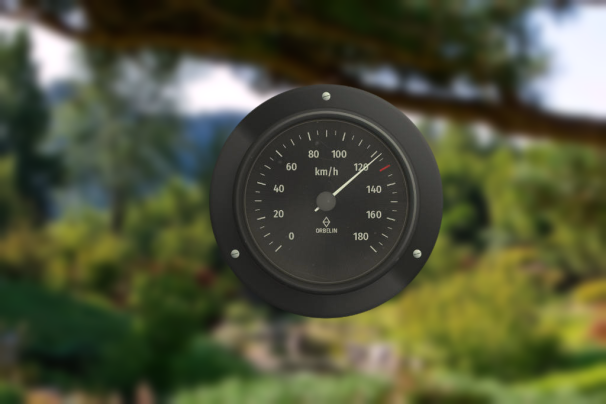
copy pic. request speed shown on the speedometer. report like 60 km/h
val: 122.5 km/h
